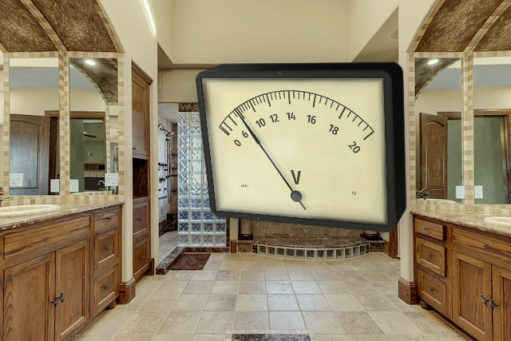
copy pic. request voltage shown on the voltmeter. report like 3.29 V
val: 8 V
